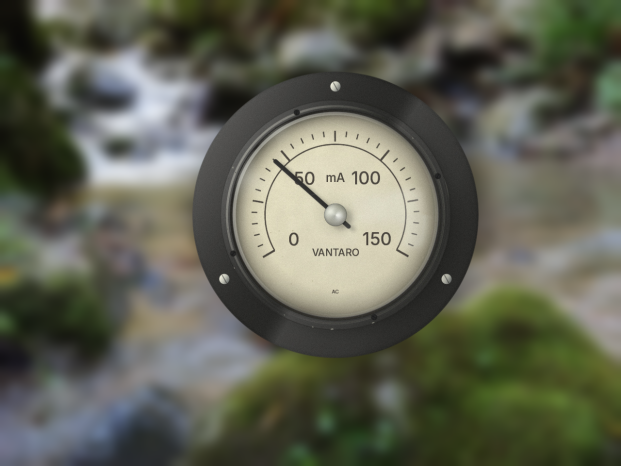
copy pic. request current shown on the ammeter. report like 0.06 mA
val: 45 mA
